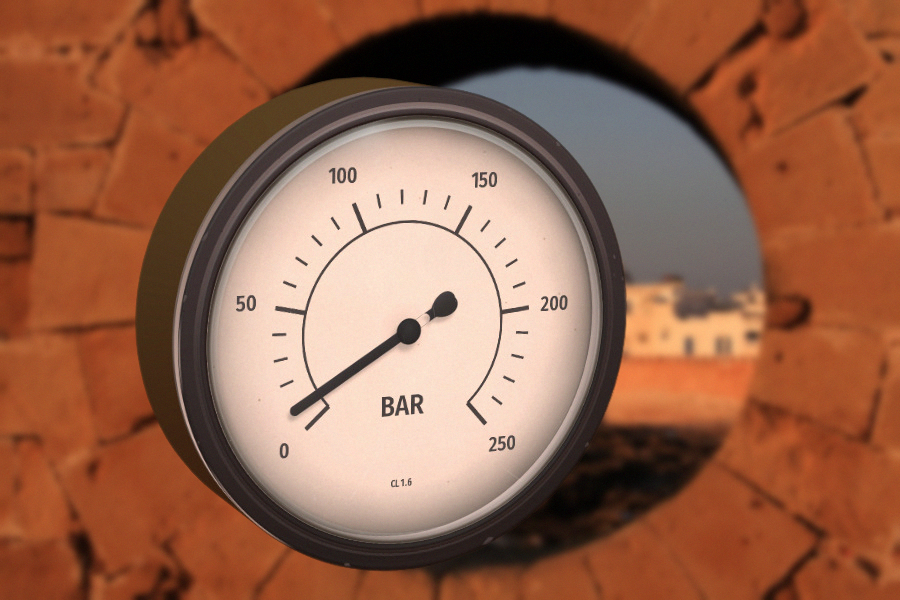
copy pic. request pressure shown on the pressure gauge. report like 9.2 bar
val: 10 bar
